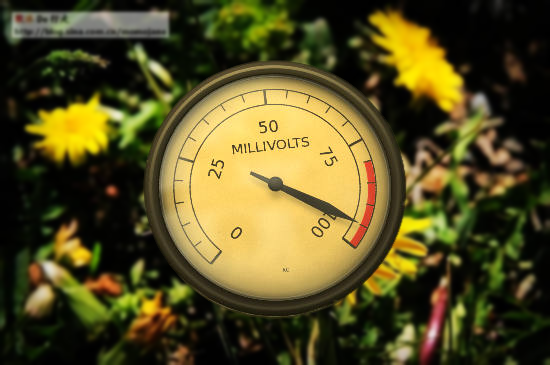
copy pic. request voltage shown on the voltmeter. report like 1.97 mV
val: 95 mV
